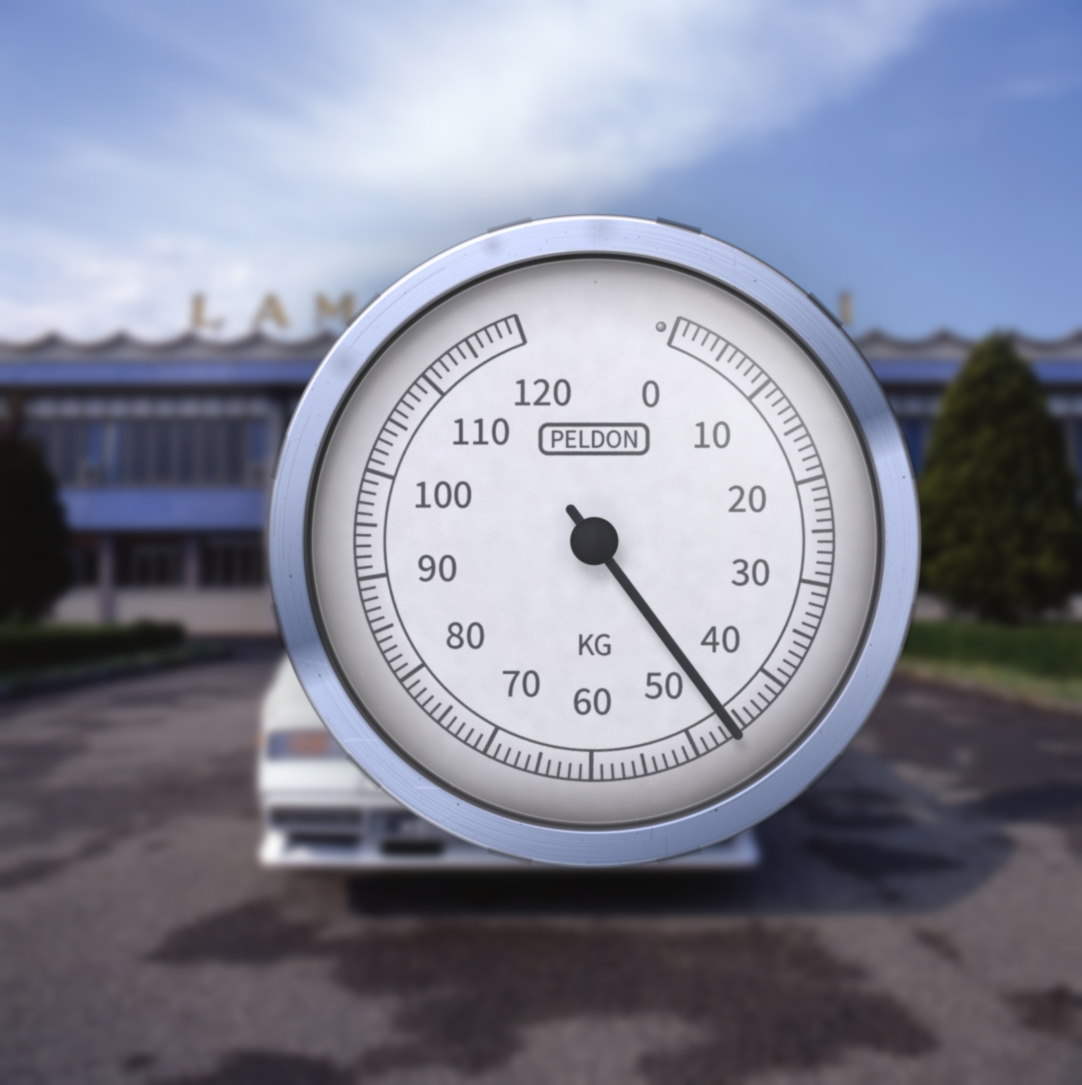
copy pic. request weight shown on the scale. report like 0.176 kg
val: 46 kg
